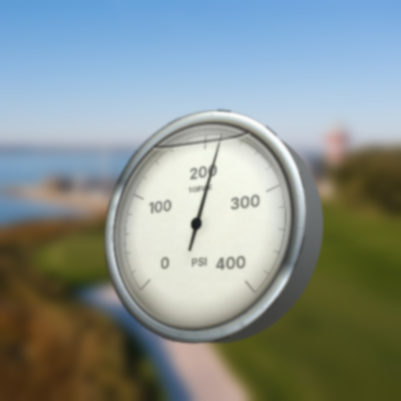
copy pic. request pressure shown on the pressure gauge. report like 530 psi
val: 220 psi
